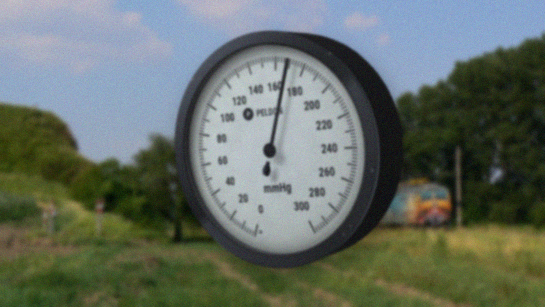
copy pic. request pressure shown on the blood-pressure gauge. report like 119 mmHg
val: 170 mmHg
